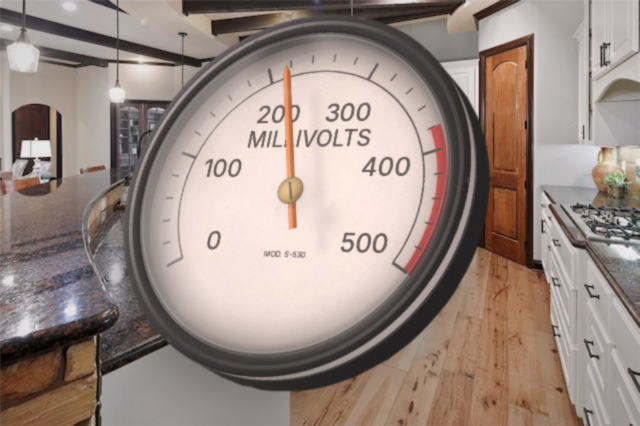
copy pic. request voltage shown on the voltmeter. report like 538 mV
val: 220 mV
